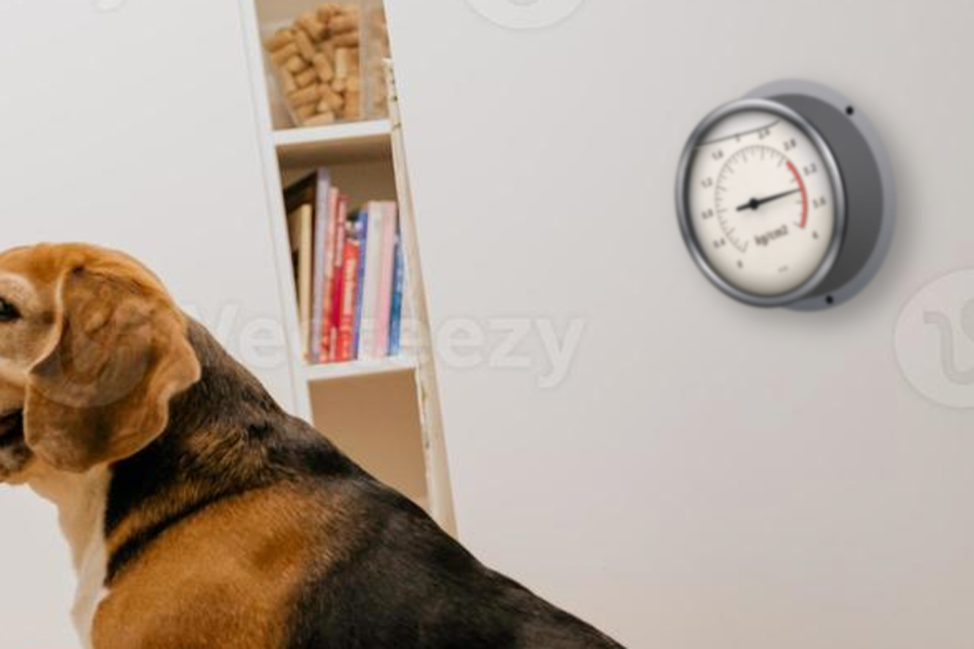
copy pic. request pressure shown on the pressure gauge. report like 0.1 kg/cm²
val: 3.4 kg/cm²
